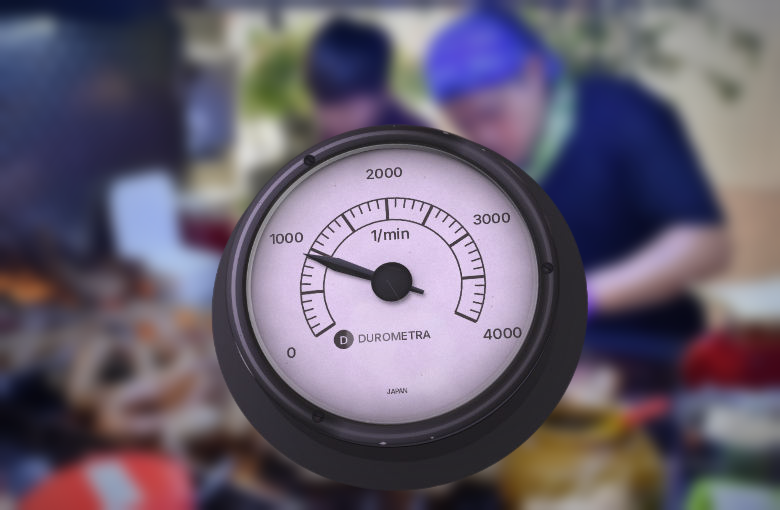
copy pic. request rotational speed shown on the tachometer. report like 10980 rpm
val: 900 rpm
